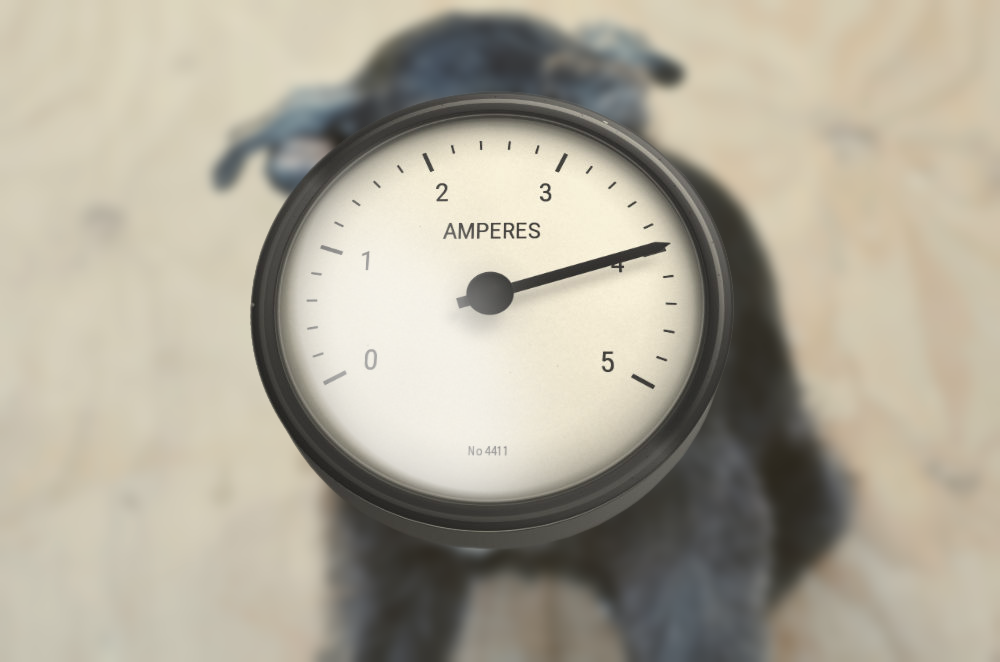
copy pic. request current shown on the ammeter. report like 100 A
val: 4 A
